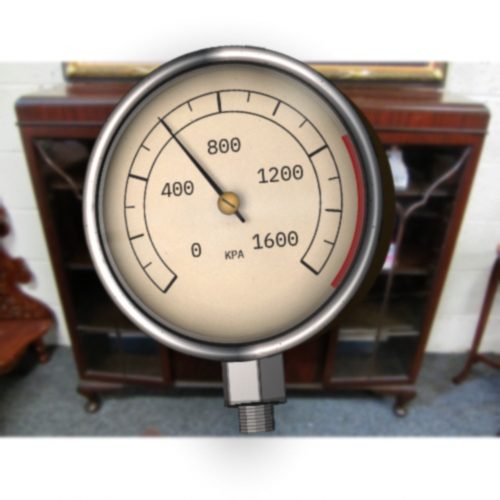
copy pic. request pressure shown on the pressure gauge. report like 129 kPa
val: 600 kPa
